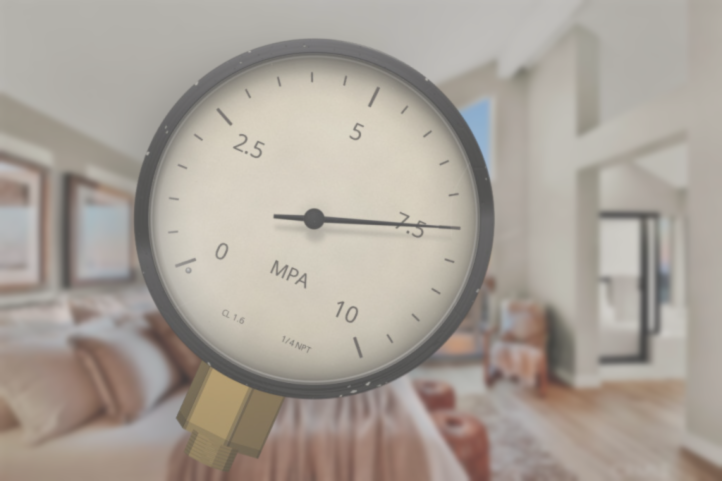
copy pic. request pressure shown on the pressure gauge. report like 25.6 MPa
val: 7.5 MPa
